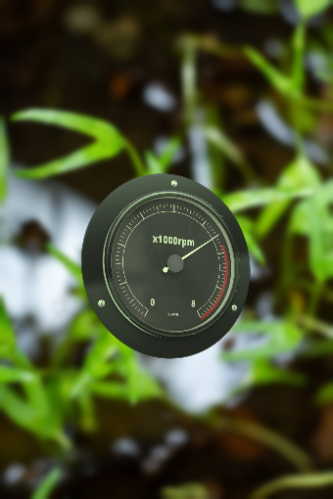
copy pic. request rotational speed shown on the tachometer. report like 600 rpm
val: 5500 rpm
